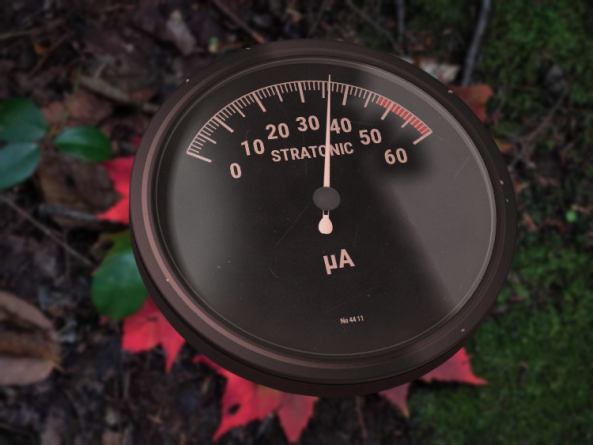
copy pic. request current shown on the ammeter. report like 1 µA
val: 36 µA
